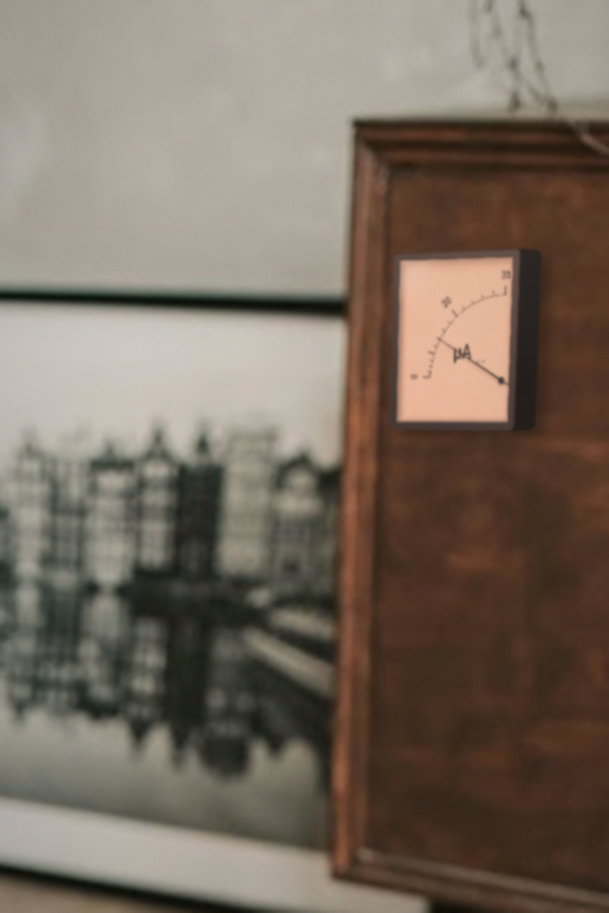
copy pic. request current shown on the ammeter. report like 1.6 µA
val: 14 µA
